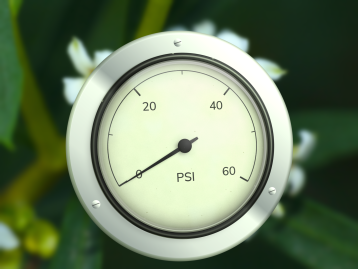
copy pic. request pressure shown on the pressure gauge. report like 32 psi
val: 0 psi
